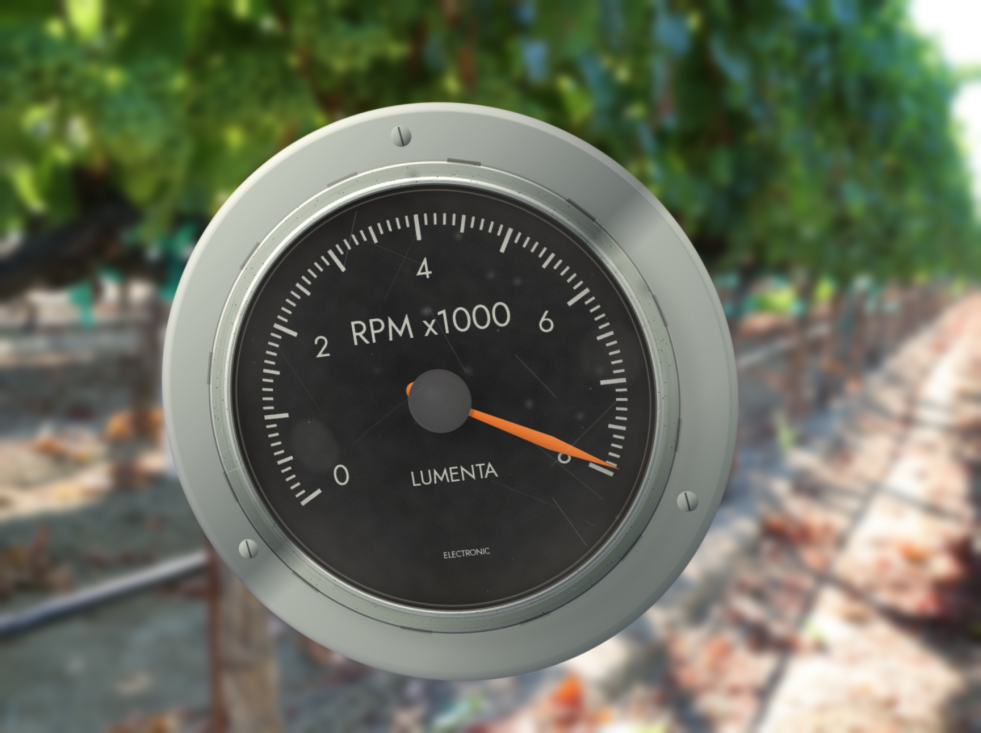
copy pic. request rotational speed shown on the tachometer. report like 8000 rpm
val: 7900 rpm
